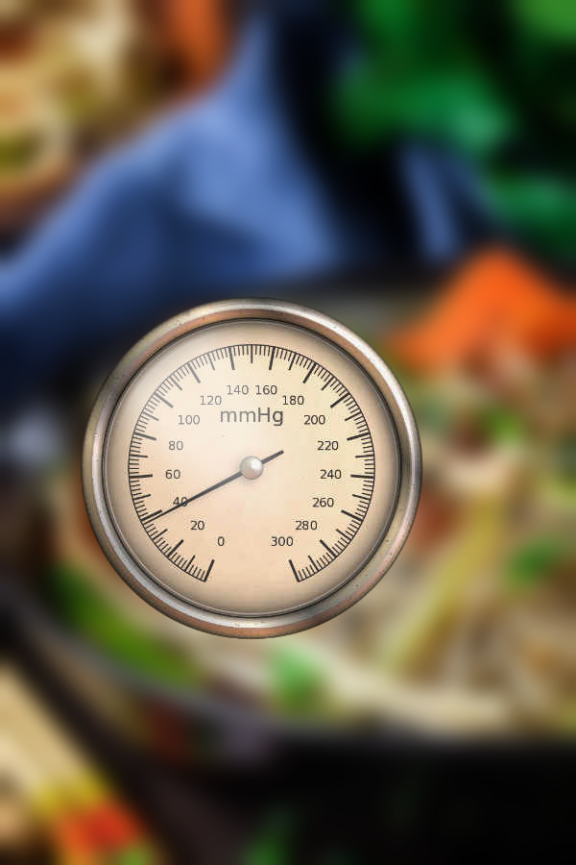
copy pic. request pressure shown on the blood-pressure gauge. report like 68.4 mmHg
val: 38 mmHg
